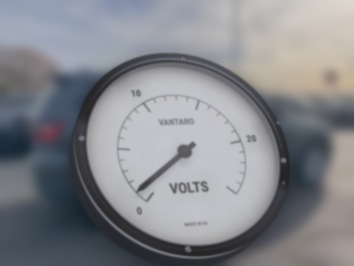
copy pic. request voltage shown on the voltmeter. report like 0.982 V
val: 1 V
